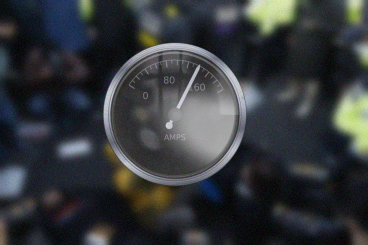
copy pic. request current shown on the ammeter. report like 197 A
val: 140 A
